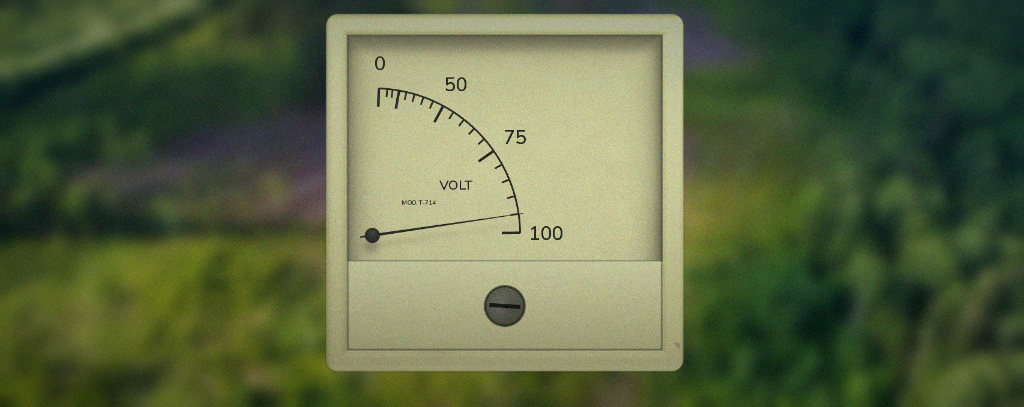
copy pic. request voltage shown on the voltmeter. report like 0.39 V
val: 95 V
